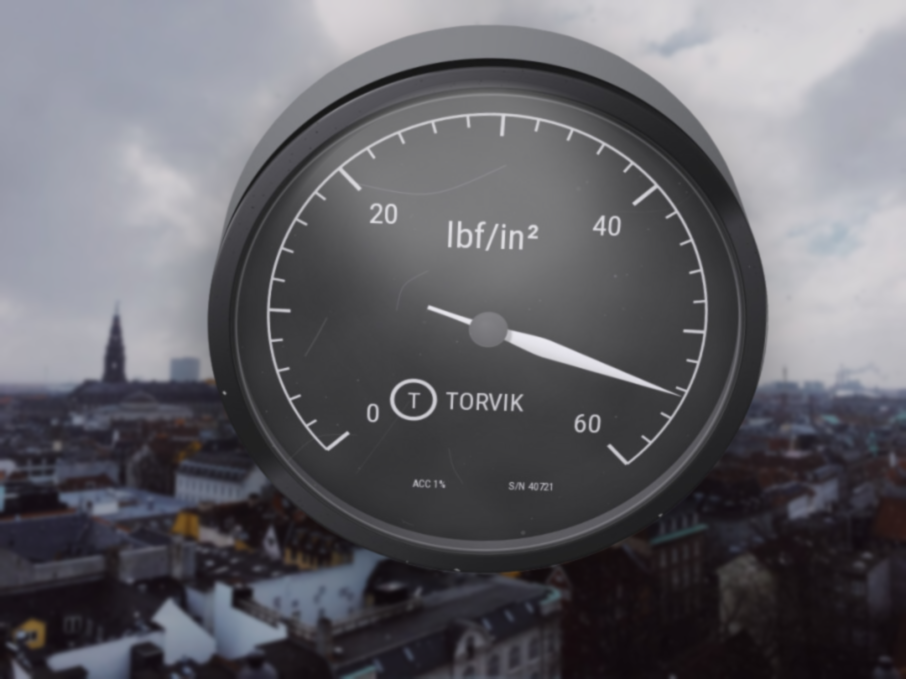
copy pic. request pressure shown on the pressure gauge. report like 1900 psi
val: 54 psi
